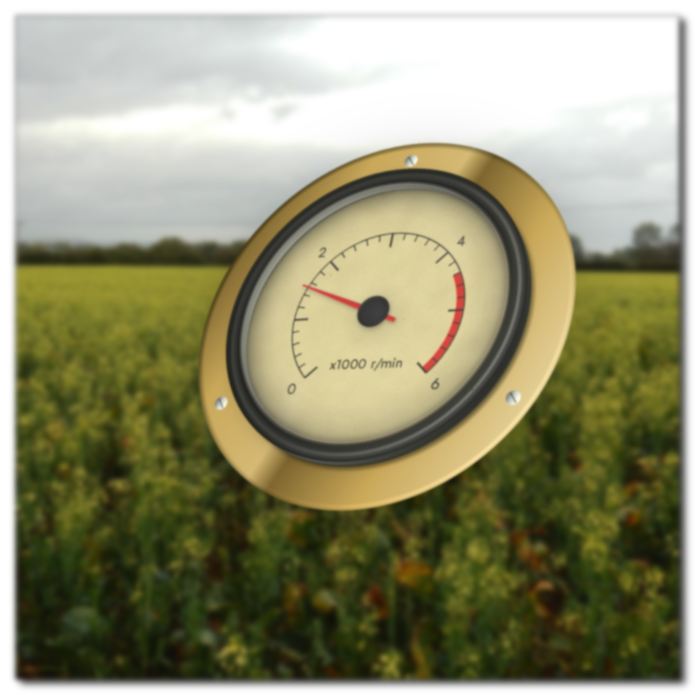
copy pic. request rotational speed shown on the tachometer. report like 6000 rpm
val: 1500 rpm
